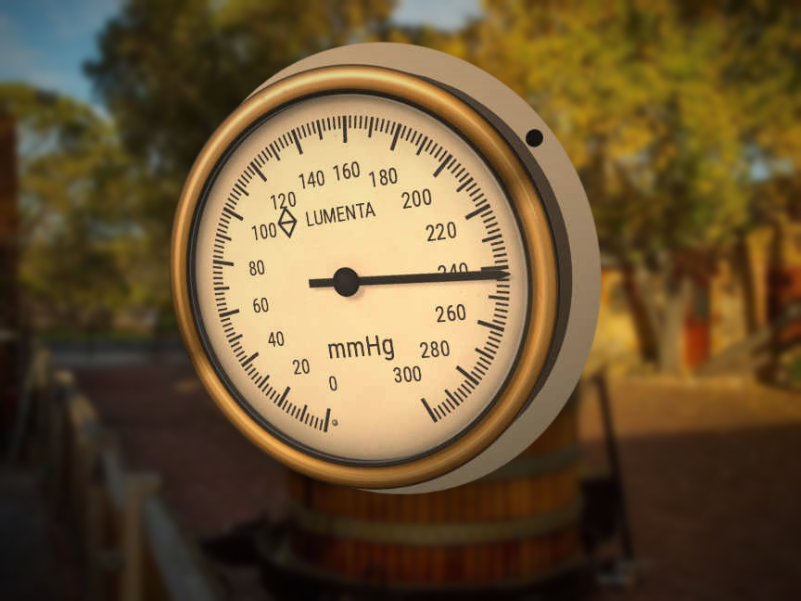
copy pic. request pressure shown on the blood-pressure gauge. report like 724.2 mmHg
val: 242 mmHg
